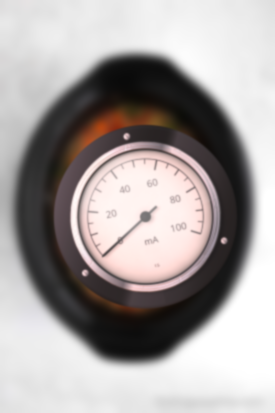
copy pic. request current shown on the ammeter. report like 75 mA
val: 0 mA
